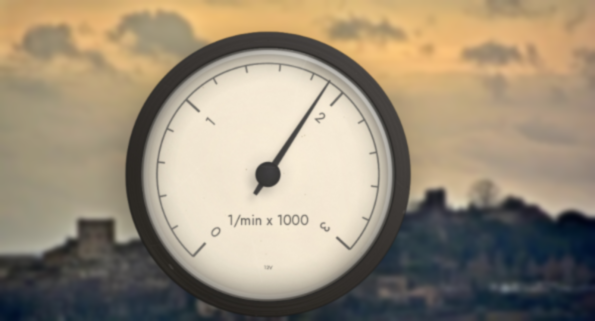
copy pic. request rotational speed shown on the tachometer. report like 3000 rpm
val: 1900 rpm
